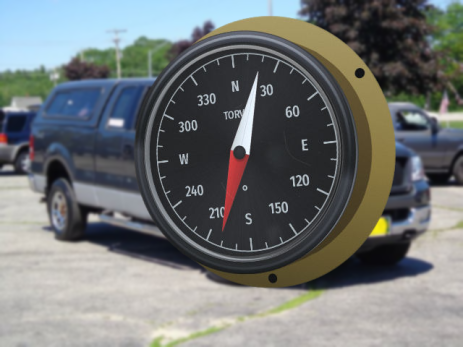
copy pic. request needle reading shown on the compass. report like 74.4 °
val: 200 °
